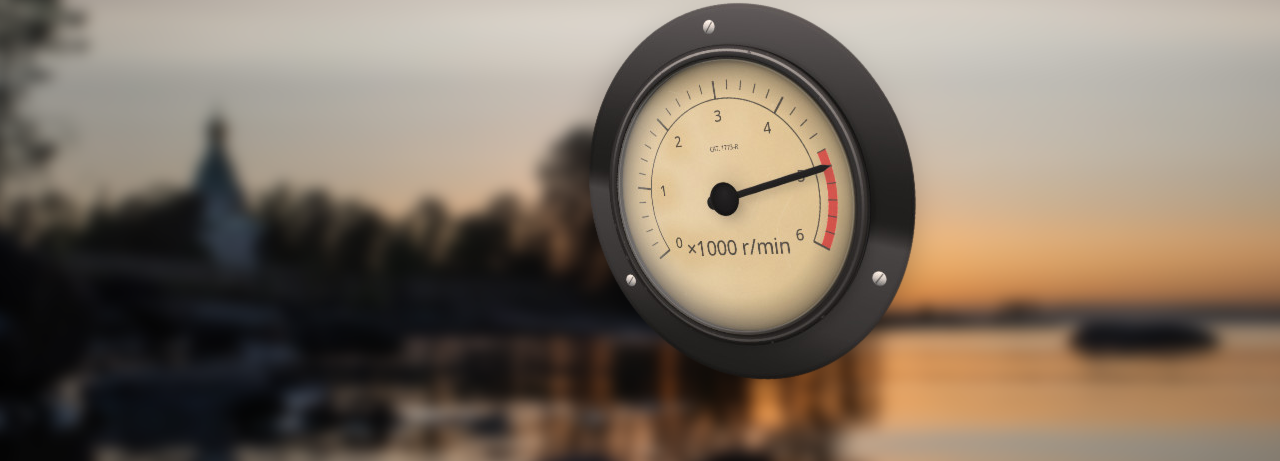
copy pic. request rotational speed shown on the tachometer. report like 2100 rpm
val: 5000 rpm
